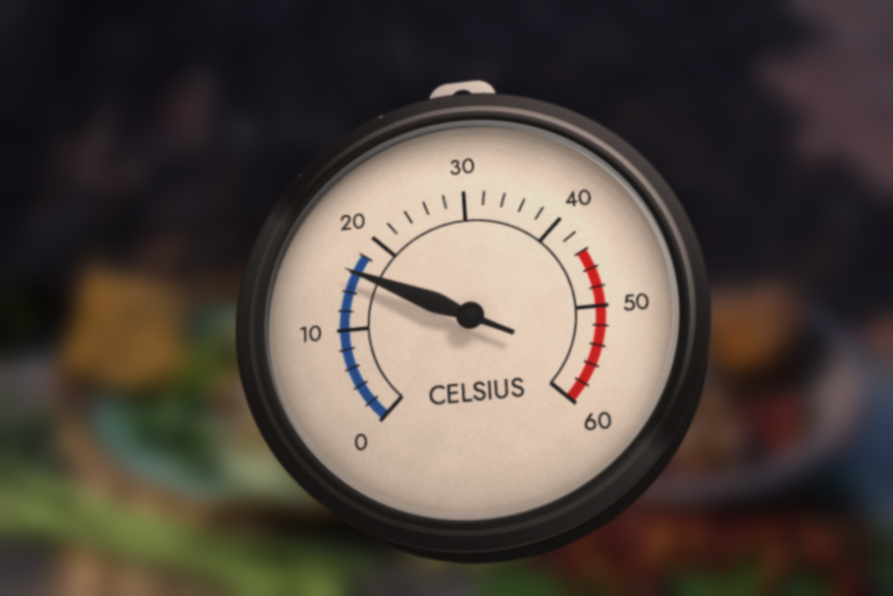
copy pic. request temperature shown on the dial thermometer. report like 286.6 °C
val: 16 °C
